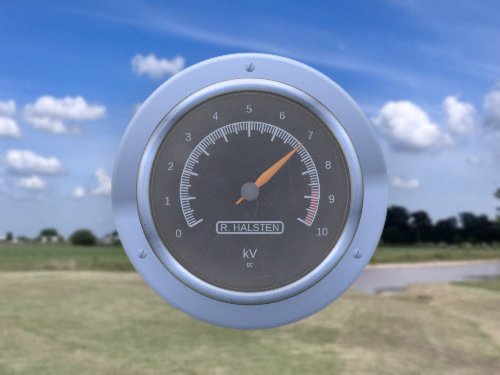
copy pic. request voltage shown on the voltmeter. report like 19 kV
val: 7 kV
